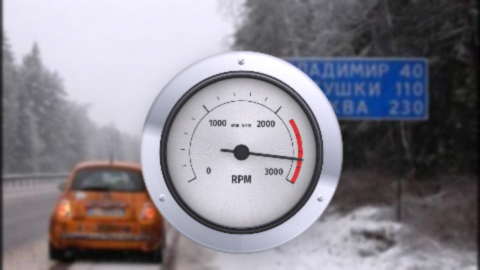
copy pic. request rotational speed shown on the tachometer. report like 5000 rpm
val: 2700 rpm
